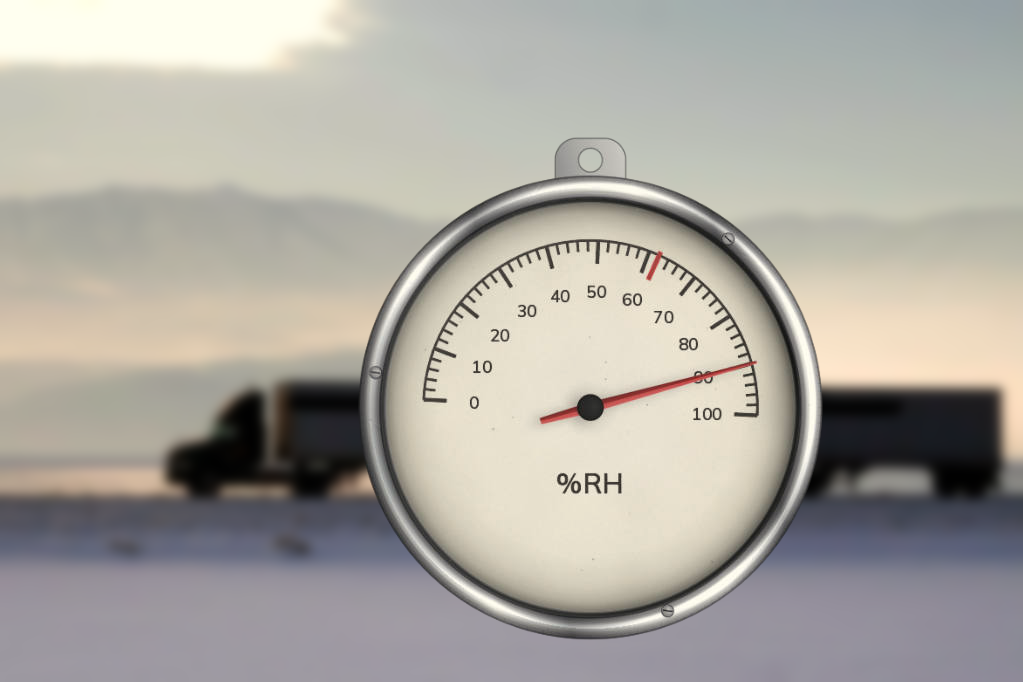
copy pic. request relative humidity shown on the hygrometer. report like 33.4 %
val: 90 %
